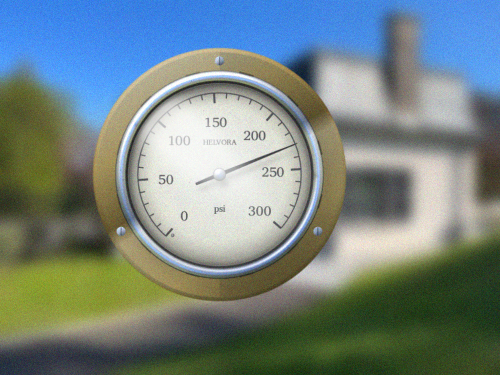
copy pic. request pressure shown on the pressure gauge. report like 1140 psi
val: 230 psi
